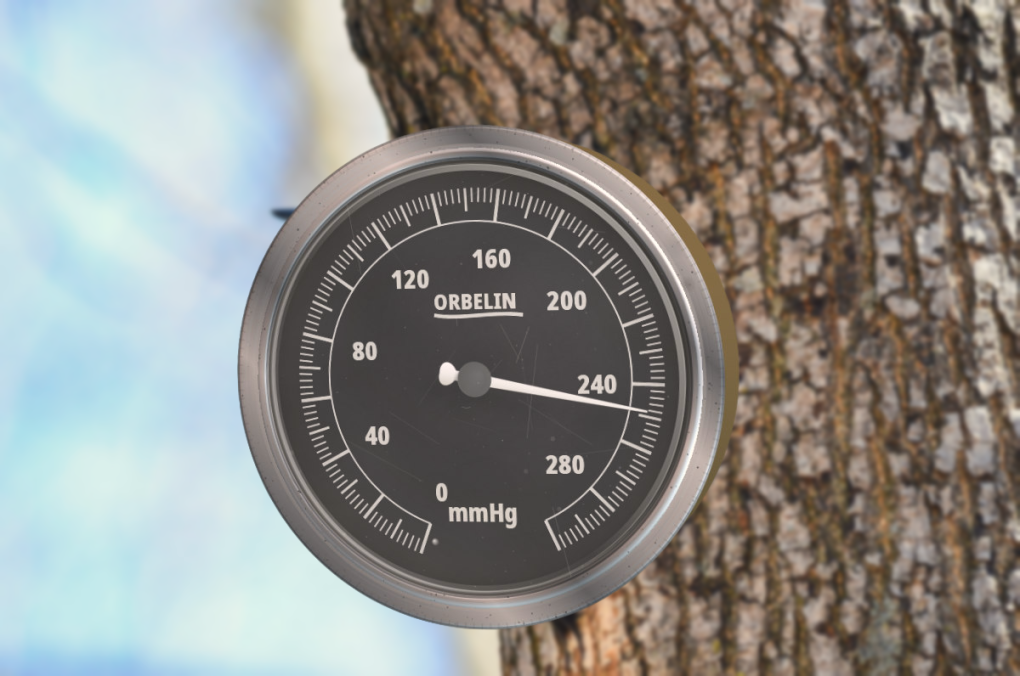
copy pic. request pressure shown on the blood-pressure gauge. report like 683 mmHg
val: 248 mmHg
